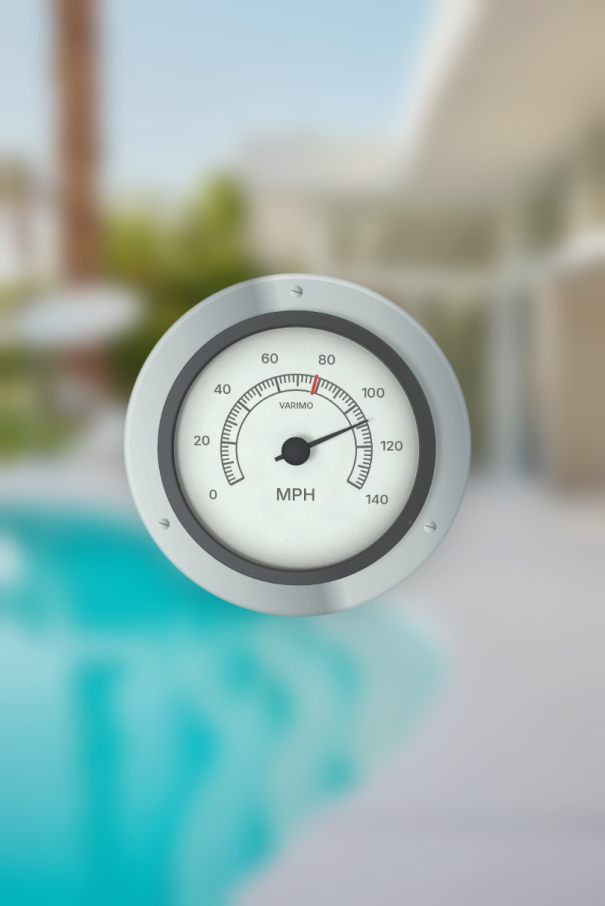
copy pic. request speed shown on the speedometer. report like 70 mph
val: 108 mph
